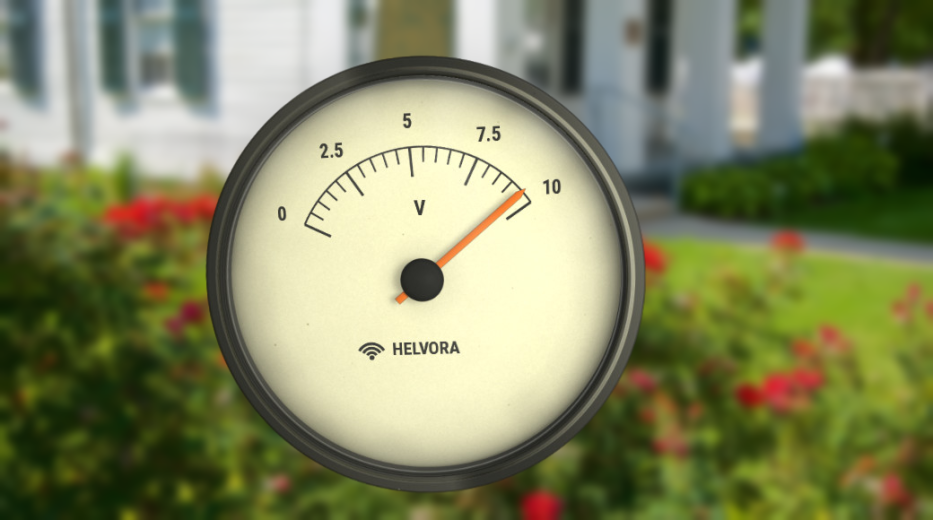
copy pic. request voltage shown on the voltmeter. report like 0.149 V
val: 9.5 V
